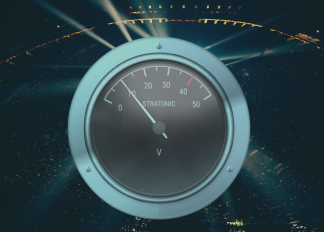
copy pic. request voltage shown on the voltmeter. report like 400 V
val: 10 V
